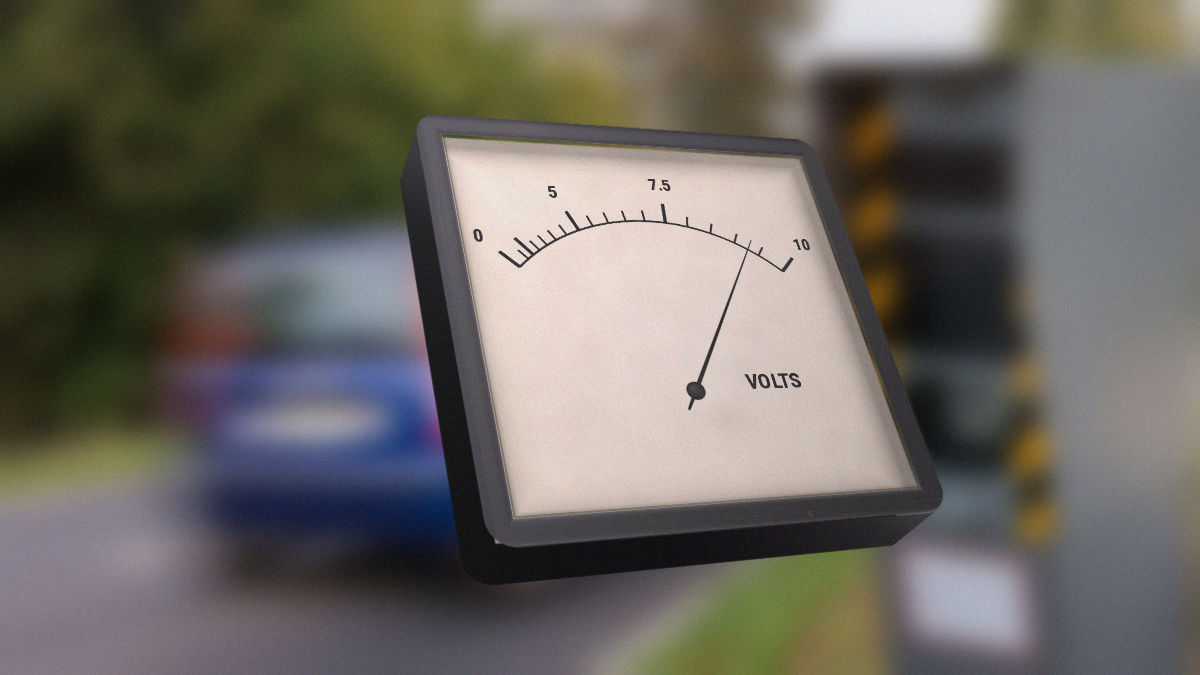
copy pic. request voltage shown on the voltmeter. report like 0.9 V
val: 9.25 V
